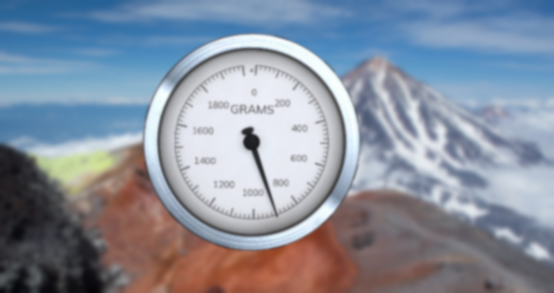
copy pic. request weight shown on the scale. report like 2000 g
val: 900 g
